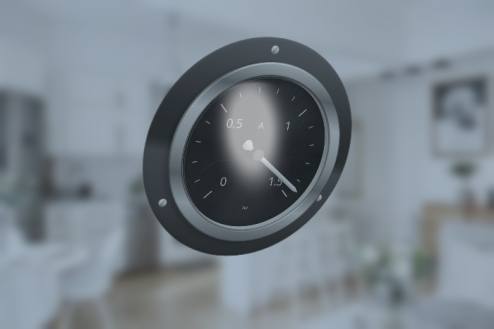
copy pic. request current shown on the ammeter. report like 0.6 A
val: 1.45 A
